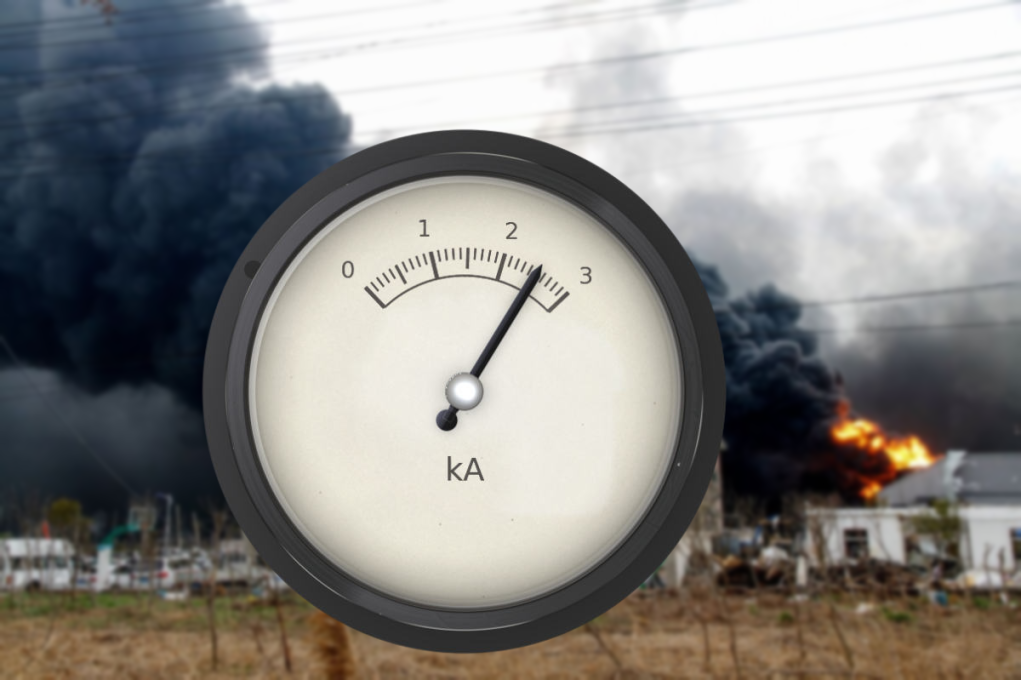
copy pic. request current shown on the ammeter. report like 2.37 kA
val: 2.5 kA
